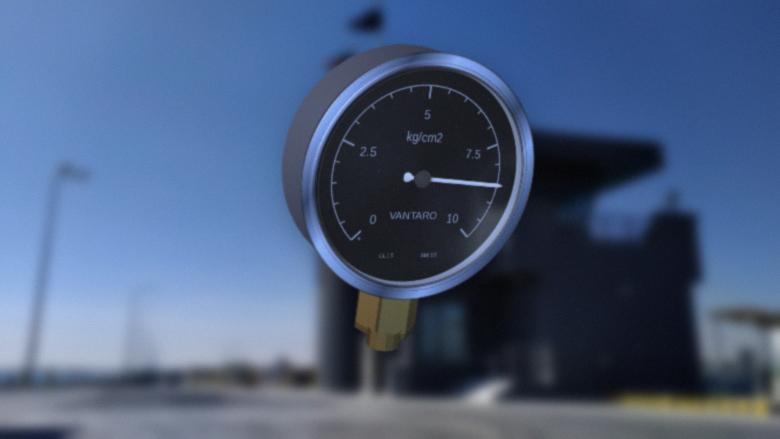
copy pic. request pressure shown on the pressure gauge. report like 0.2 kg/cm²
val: 8.5 kg/cm²
